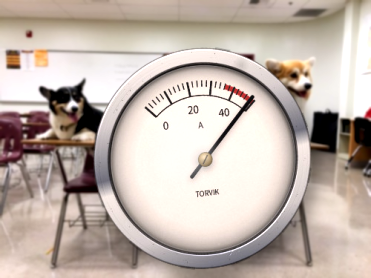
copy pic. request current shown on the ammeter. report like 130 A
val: 48 A
